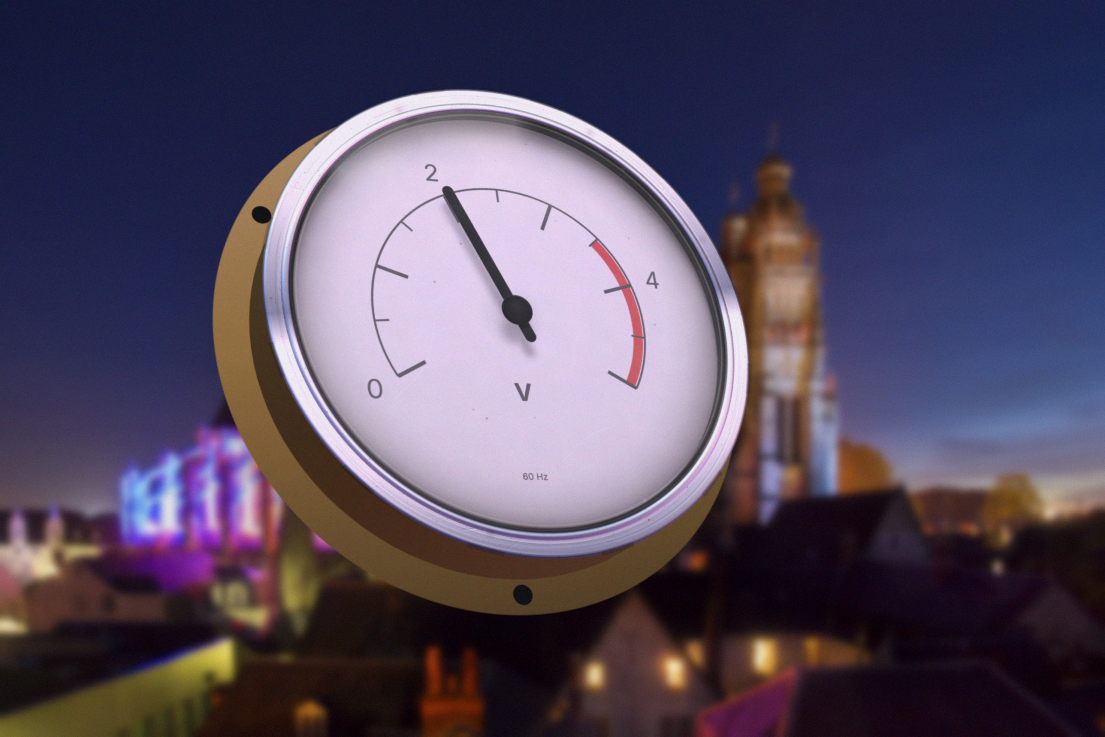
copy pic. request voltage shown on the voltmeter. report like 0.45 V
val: 2 V
